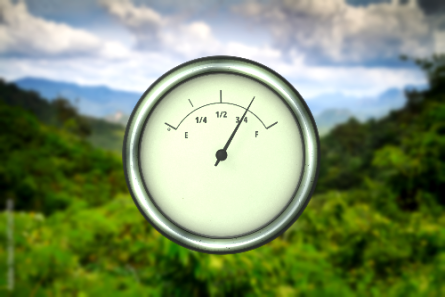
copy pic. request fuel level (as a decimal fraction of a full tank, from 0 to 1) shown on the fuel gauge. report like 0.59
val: 0.75
